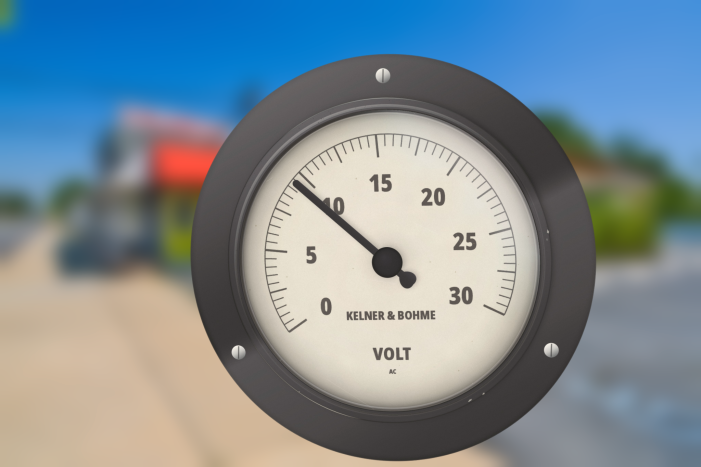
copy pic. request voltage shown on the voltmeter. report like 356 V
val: 9.5 V
